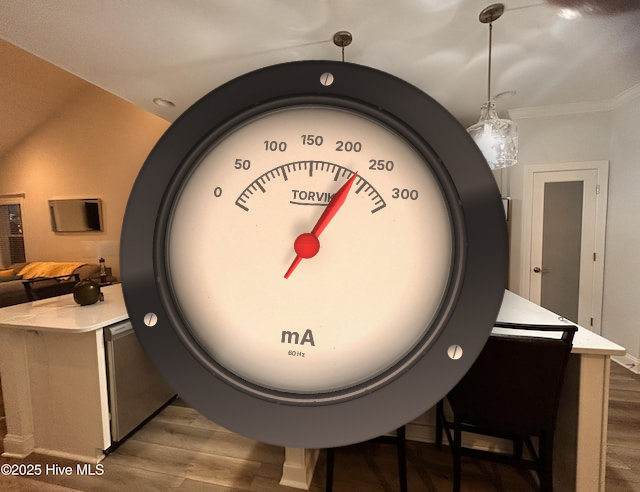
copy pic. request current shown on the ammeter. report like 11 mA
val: 230 mA
